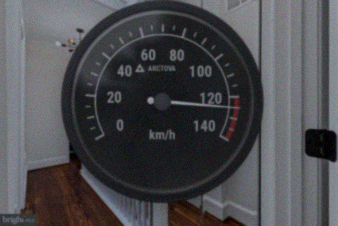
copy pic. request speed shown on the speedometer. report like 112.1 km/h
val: 125 km/h
